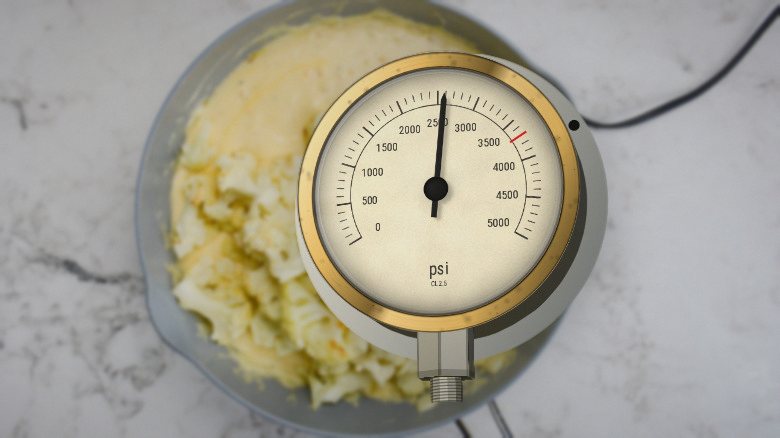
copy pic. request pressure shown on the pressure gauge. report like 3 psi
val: 2600 psi
